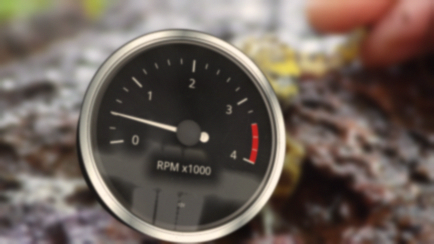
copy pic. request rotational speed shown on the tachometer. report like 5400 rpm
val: 400 rpm
